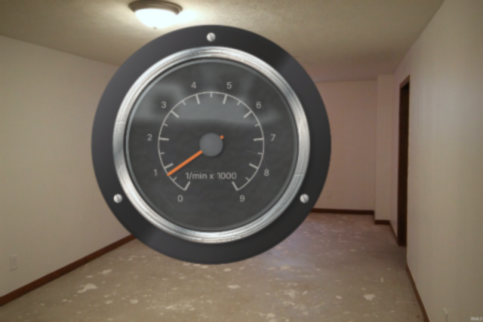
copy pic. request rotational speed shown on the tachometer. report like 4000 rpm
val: 750 rpm
